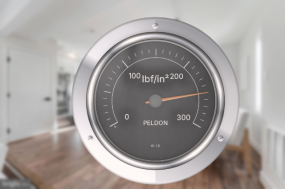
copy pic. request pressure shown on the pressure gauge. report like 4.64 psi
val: 250 psi
